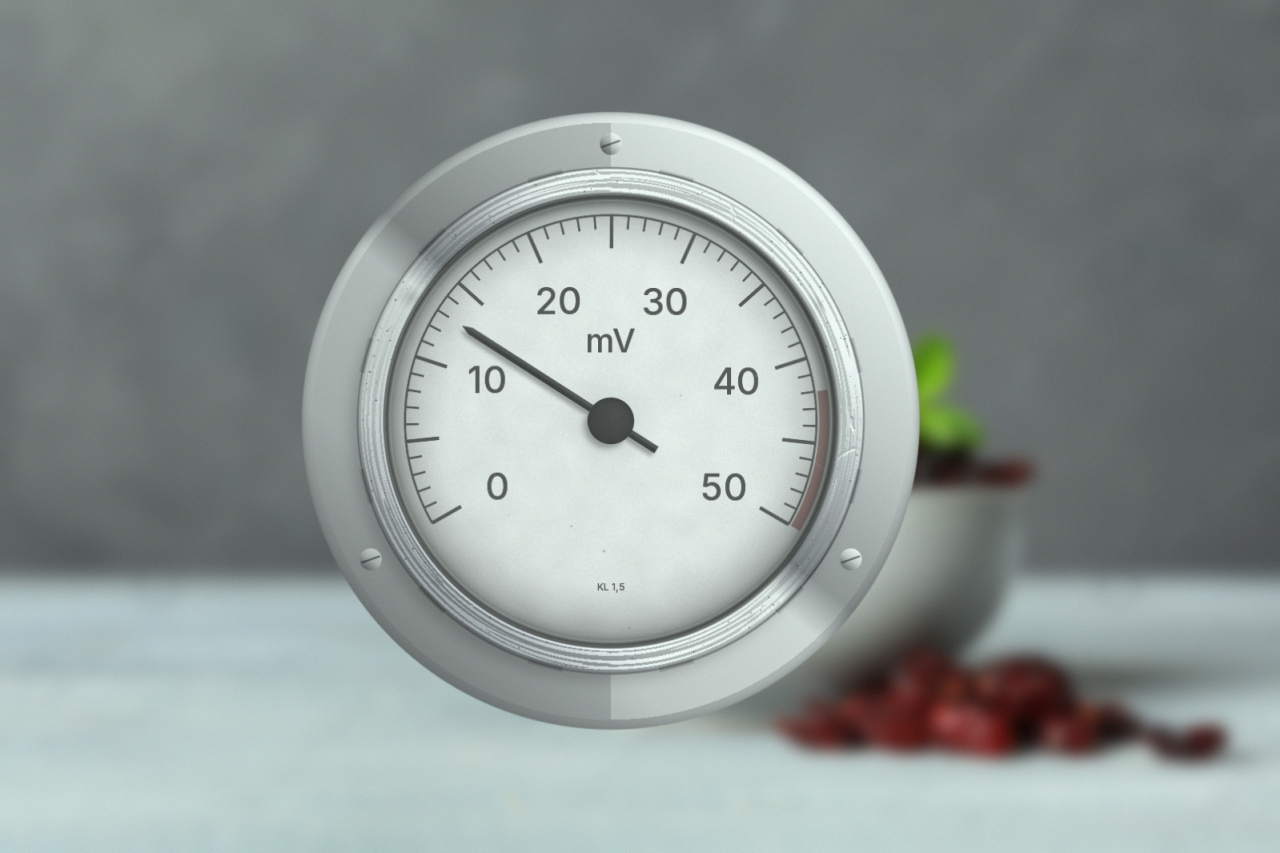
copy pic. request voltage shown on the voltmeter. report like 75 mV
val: 13 mV
